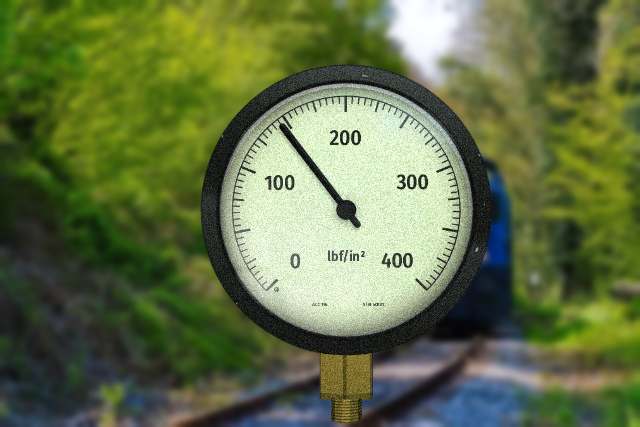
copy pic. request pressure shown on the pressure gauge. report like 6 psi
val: 145 psi
